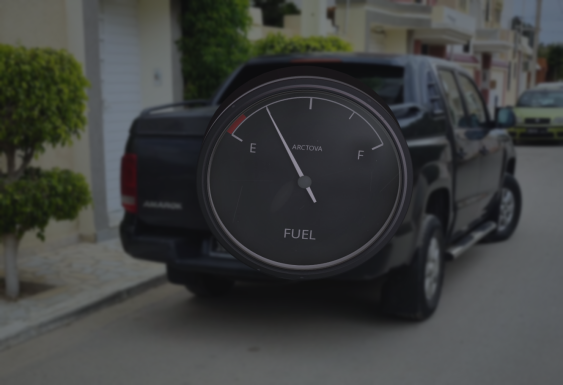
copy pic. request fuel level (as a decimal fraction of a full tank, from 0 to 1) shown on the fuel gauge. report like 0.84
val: 0.25
